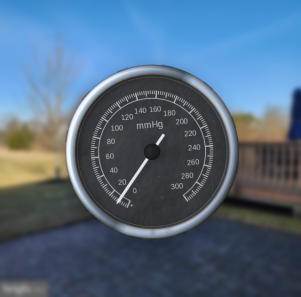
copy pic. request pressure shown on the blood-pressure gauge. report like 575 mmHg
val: 10 mmHg
